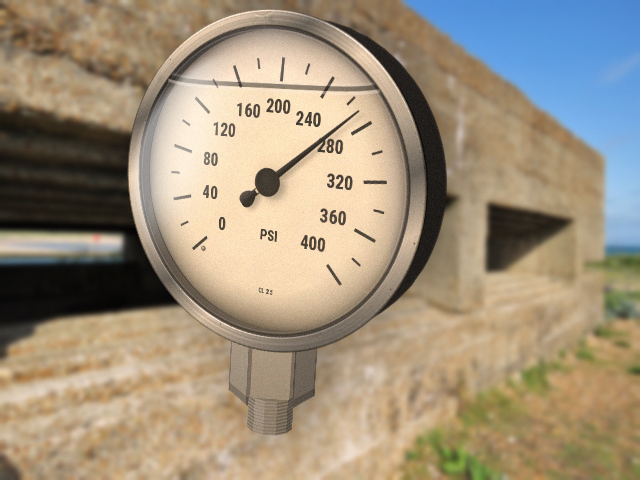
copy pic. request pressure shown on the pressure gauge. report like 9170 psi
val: 270 psi
